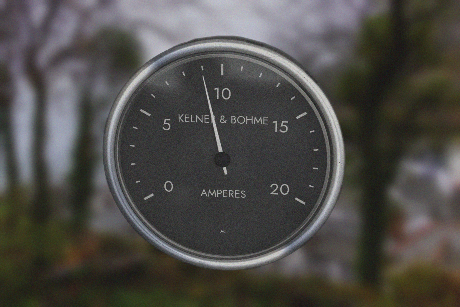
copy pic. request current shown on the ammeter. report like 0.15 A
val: 9 A
